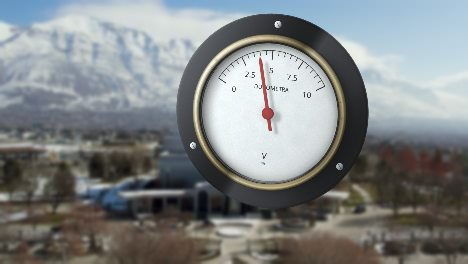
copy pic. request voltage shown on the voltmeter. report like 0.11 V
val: 4 V
